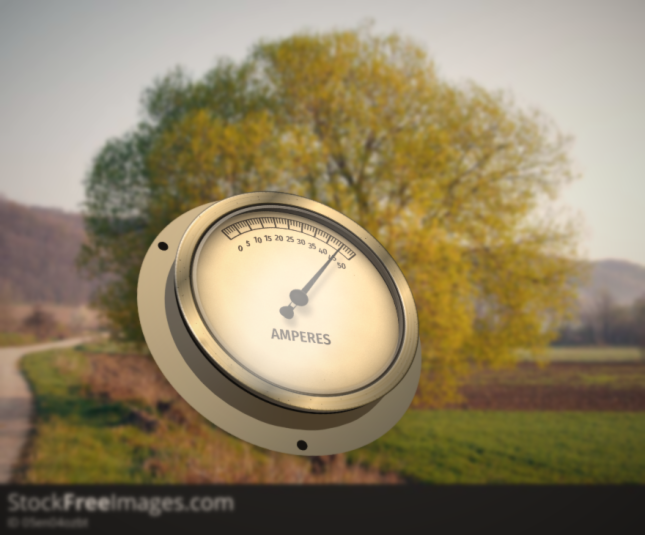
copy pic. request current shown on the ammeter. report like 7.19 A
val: 45 A
